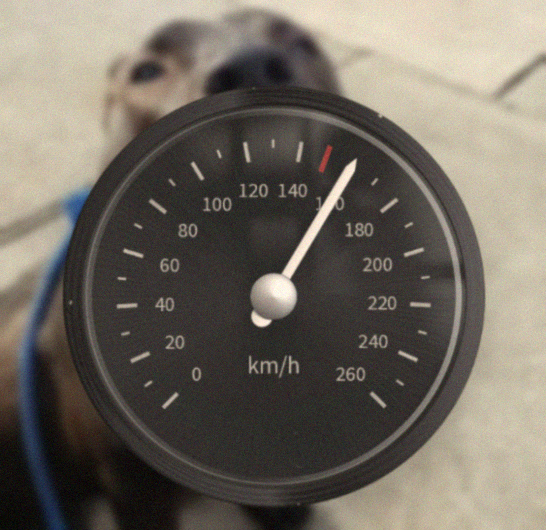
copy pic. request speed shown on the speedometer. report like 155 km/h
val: 160 km/h
